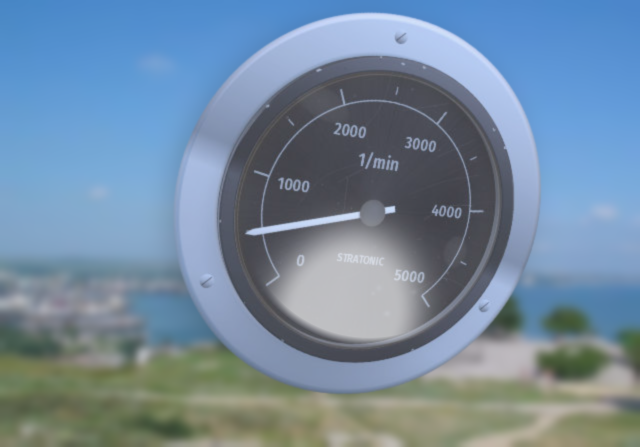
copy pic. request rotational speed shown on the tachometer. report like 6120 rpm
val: 500 rpm
